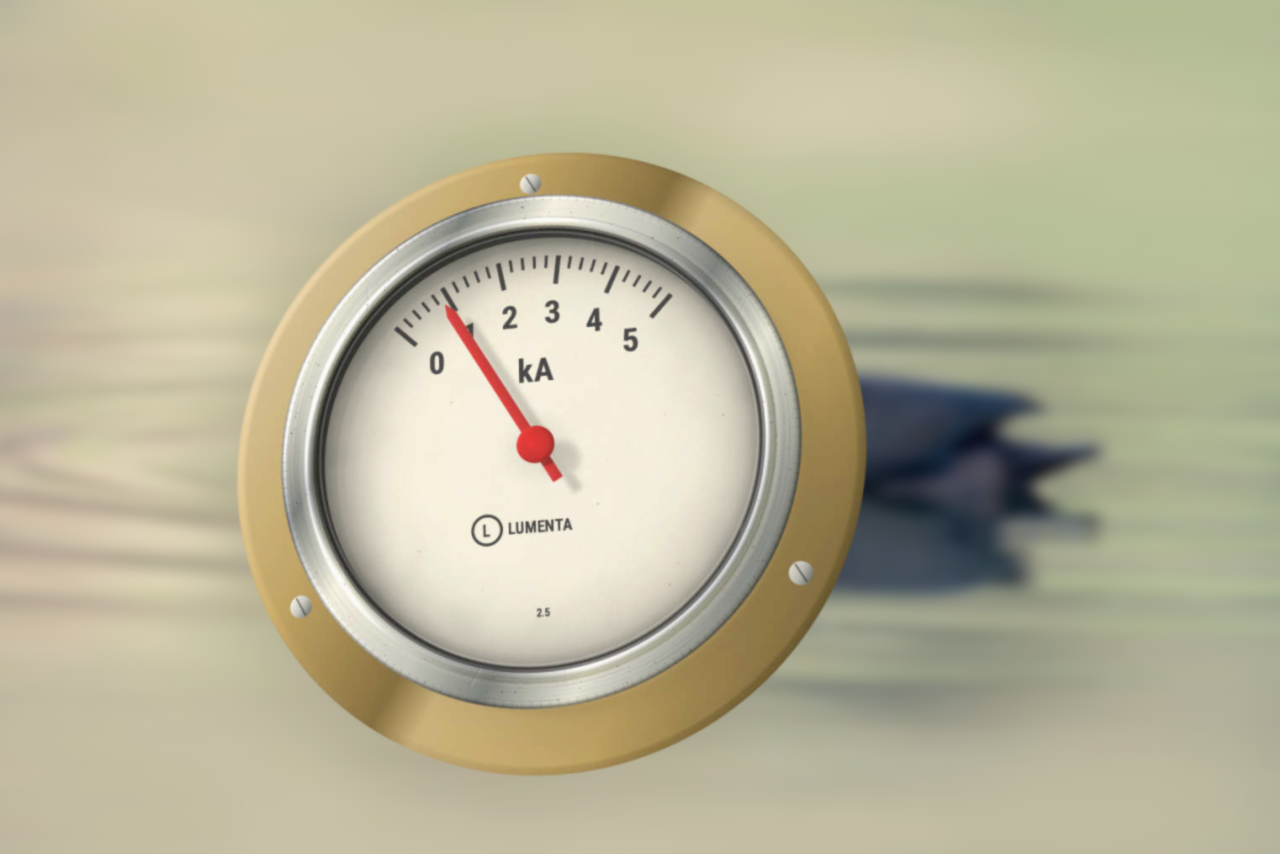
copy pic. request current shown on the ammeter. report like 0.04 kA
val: 0.9 kA
